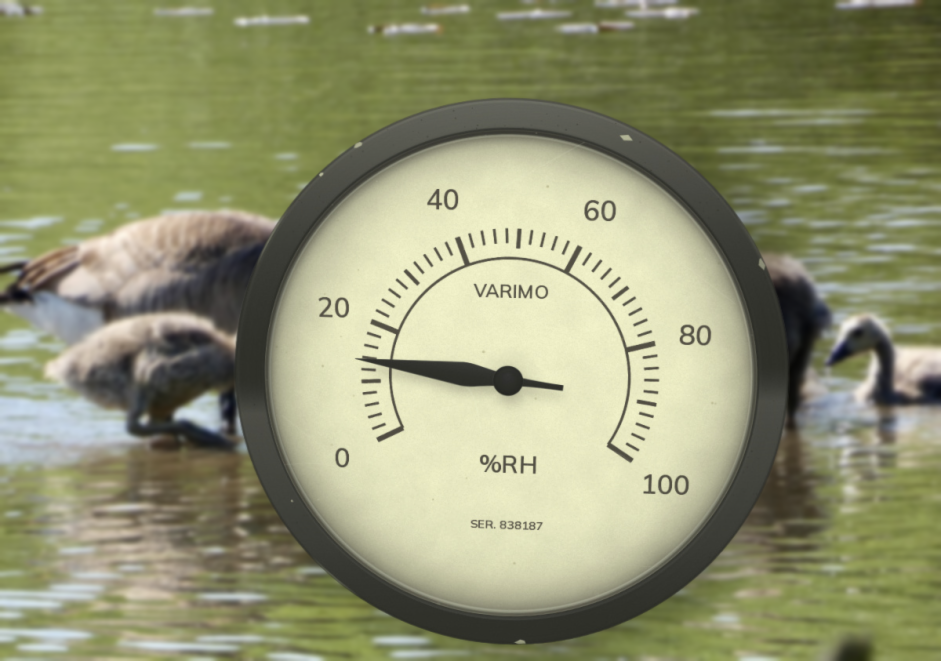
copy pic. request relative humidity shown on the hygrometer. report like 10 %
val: 14 %
